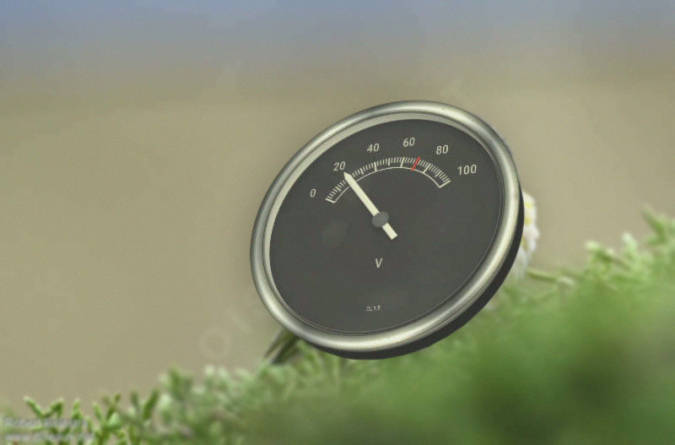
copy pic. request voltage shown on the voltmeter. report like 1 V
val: 20 V
